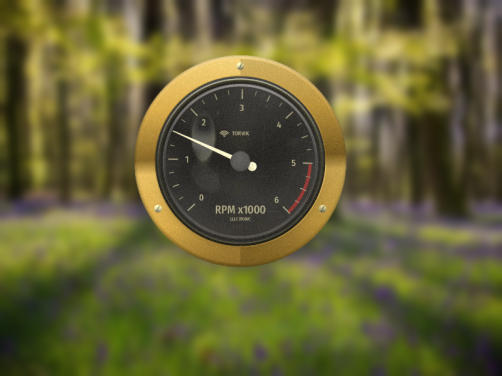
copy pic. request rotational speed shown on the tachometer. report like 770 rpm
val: 1500 rpm
